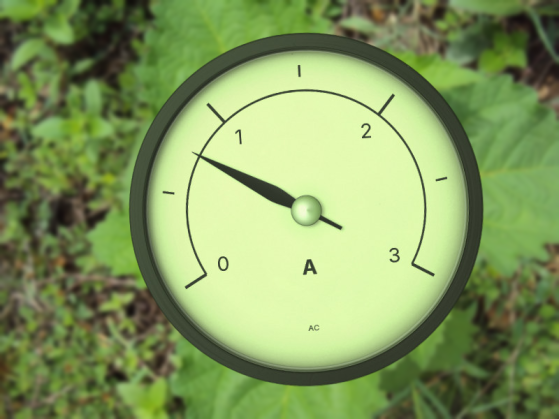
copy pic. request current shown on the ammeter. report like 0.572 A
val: 0.75 A
